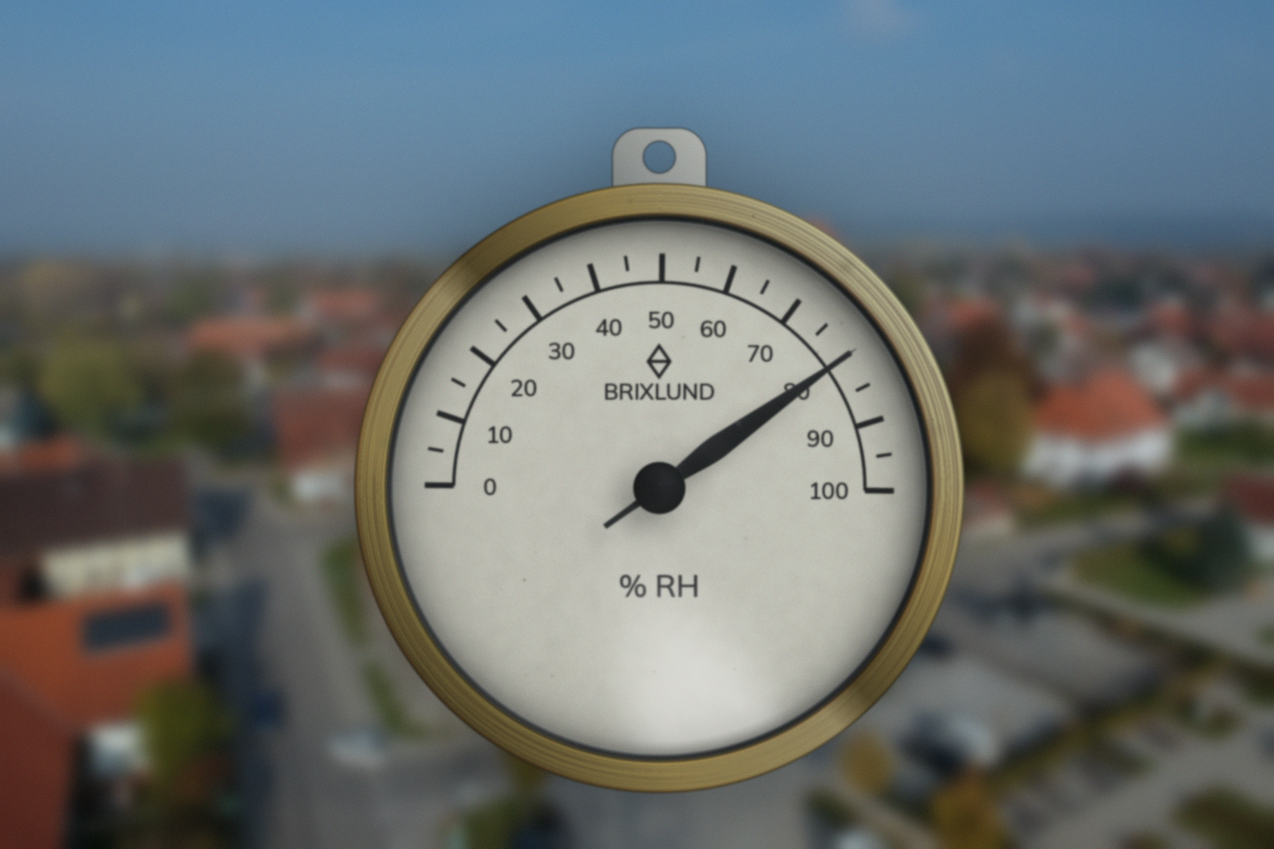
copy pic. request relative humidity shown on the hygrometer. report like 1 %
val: 80 %
